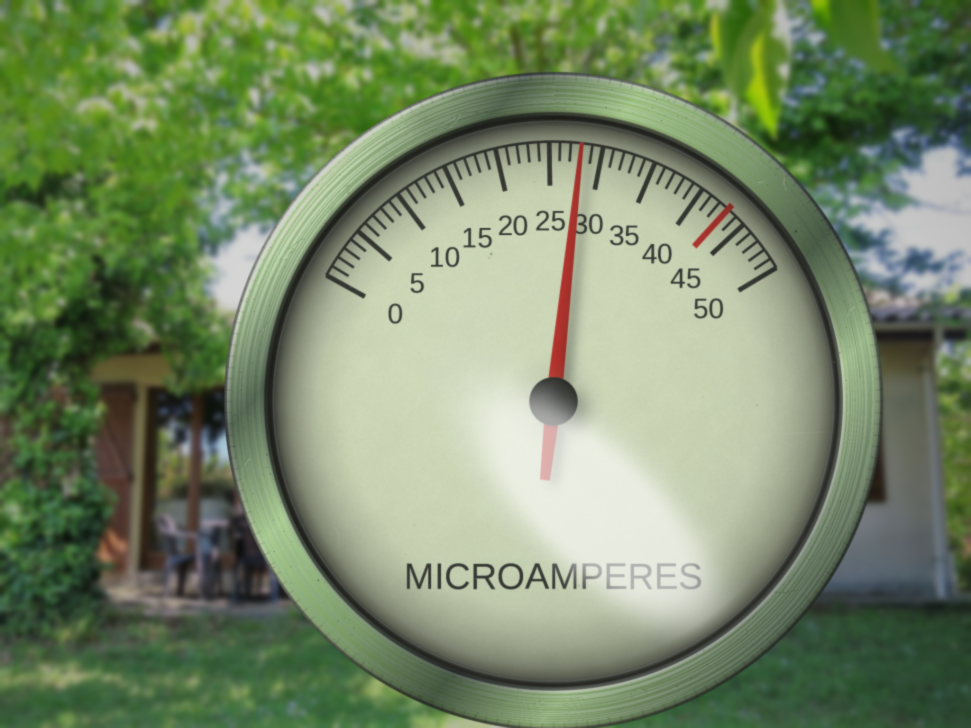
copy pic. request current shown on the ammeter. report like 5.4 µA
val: 28 µA
